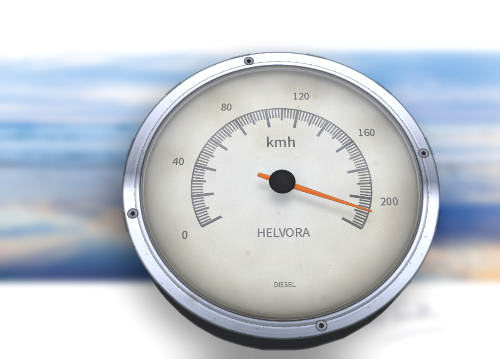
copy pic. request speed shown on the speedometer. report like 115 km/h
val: 210 km/h
